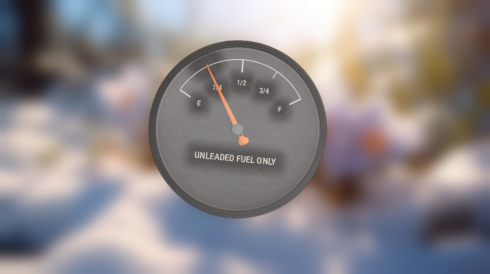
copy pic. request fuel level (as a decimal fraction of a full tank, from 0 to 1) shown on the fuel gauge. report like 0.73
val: 0.25
